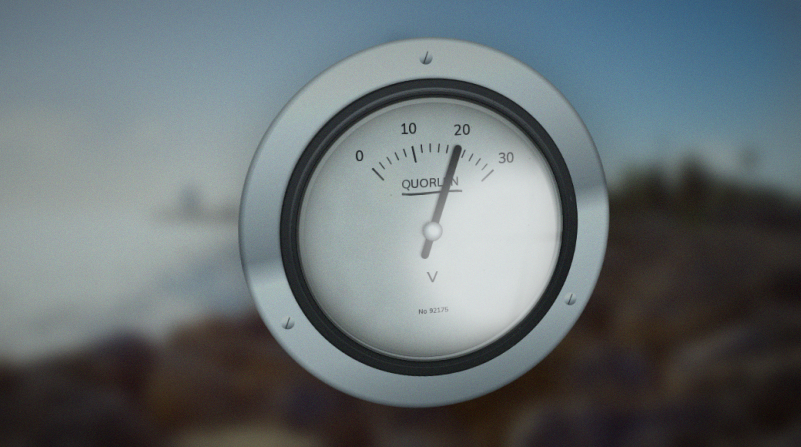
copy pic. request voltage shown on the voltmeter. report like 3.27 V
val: 20 V
